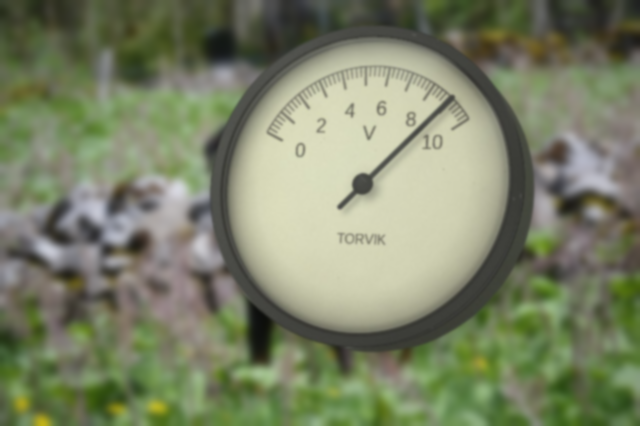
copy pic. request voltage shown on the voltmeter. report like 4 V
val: 9 V
